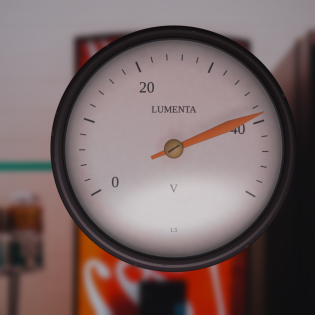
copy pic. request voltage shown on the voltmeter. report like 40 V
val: 39 V
